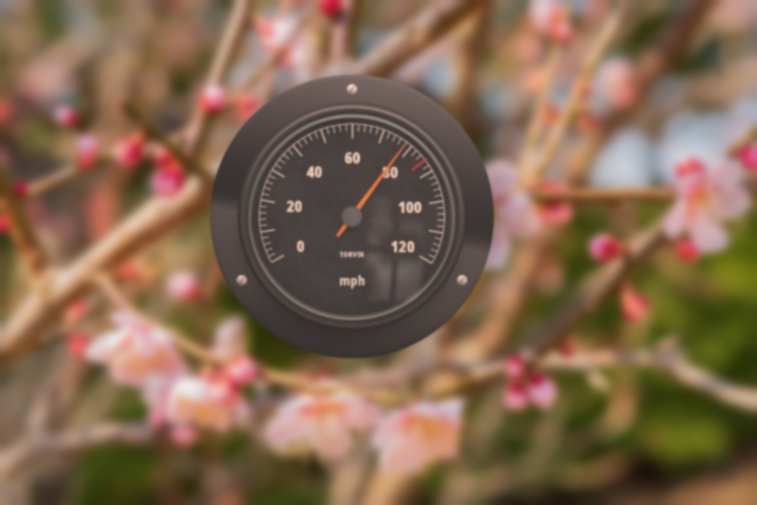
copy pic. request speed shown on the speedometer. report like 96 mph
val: 78 mph
